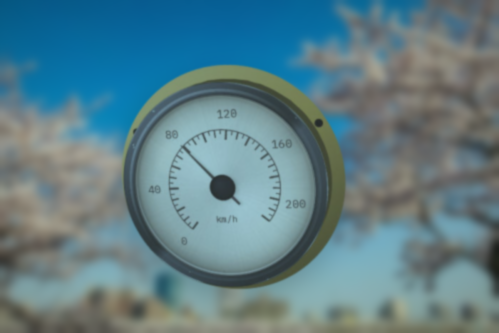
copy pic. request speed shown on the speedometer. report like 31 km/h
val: 80 km/h
